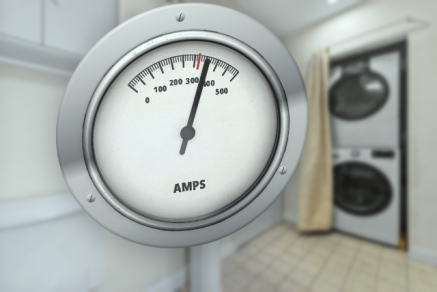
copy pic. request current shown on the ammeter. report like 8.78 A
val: 350 A
